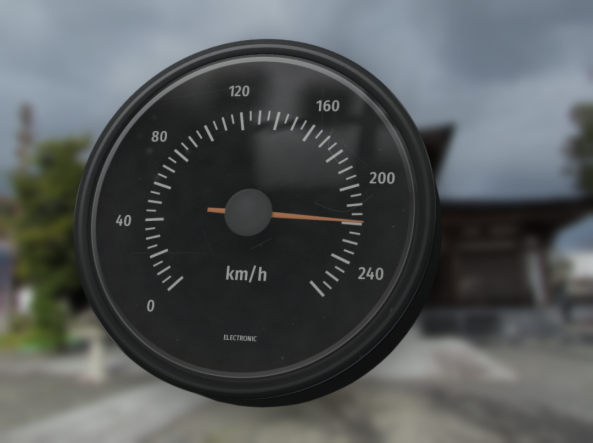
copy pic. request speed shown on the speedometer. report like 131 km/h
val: 220 km/h
